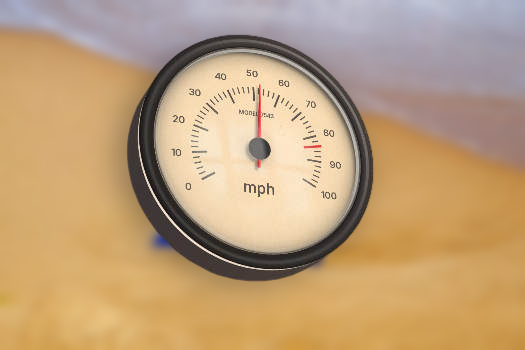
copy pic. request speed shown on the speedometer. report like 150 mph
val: 52 mph
